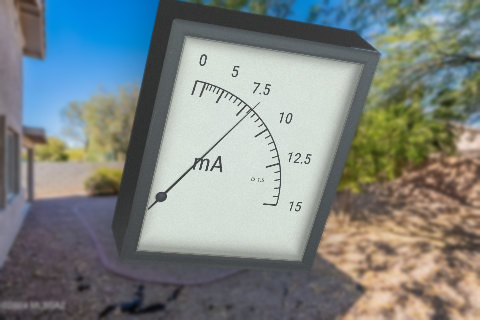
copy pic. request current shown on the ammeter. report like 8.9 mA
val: 8 mA
